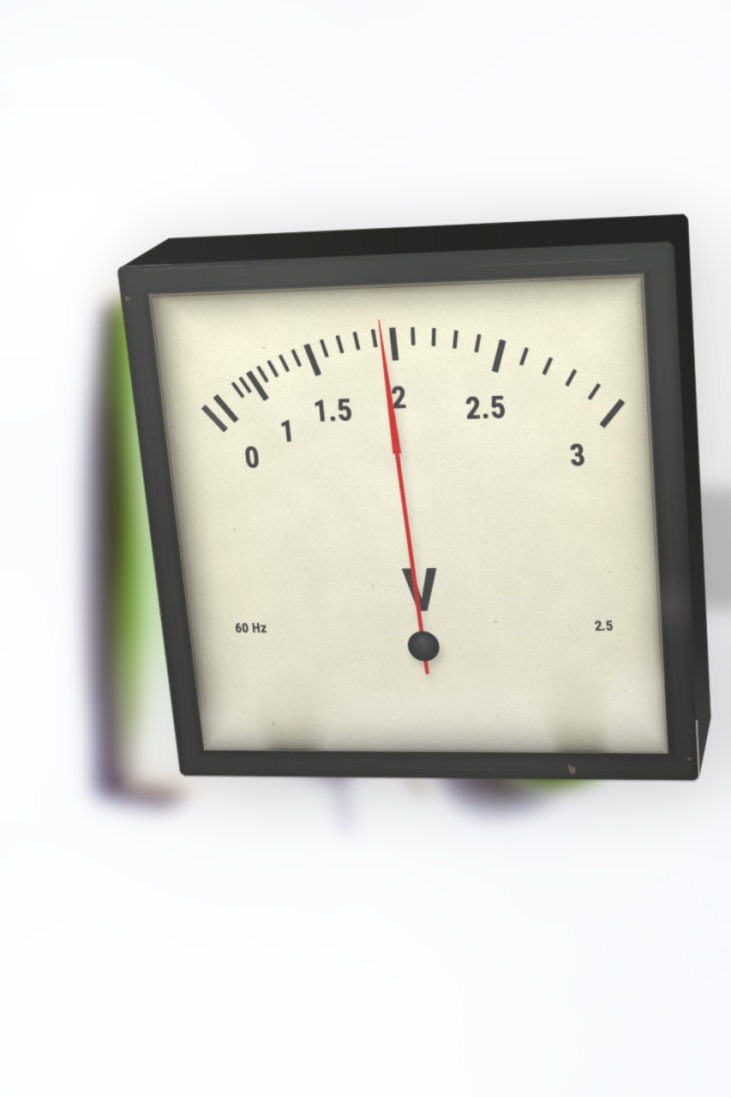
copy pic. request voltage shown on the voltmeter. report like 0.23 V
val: 1.95 V
